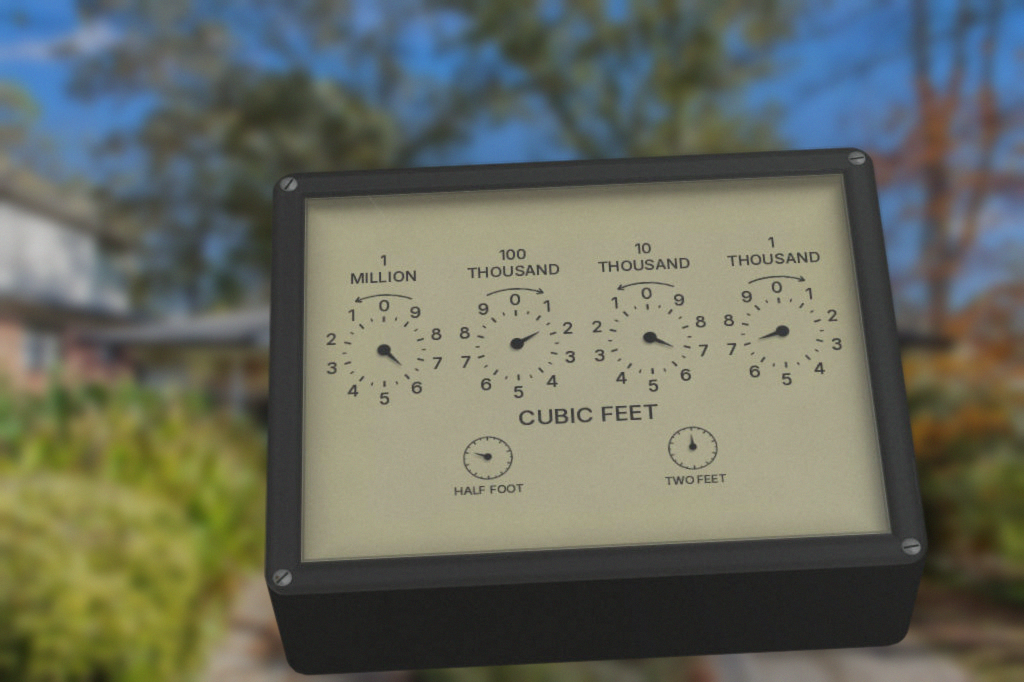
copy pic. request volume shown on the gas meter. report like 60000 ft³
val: 616700 ft³
